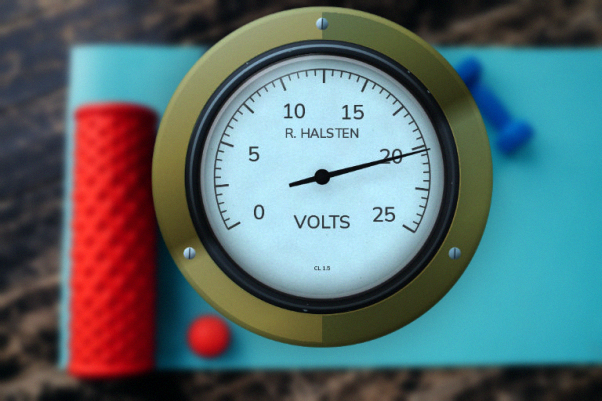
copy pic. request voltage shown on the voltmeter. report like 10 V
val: 20.25 V
